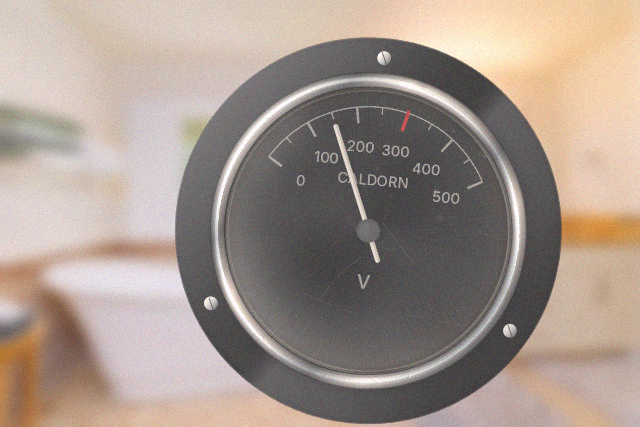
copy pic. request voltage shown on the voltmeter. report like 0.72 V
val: 150 V
